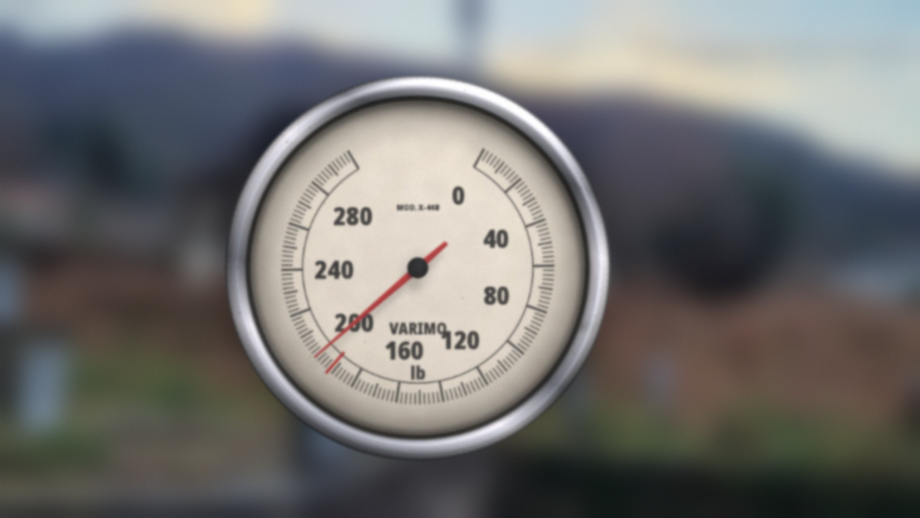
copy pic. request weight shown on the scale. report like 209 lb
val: 200 lb
